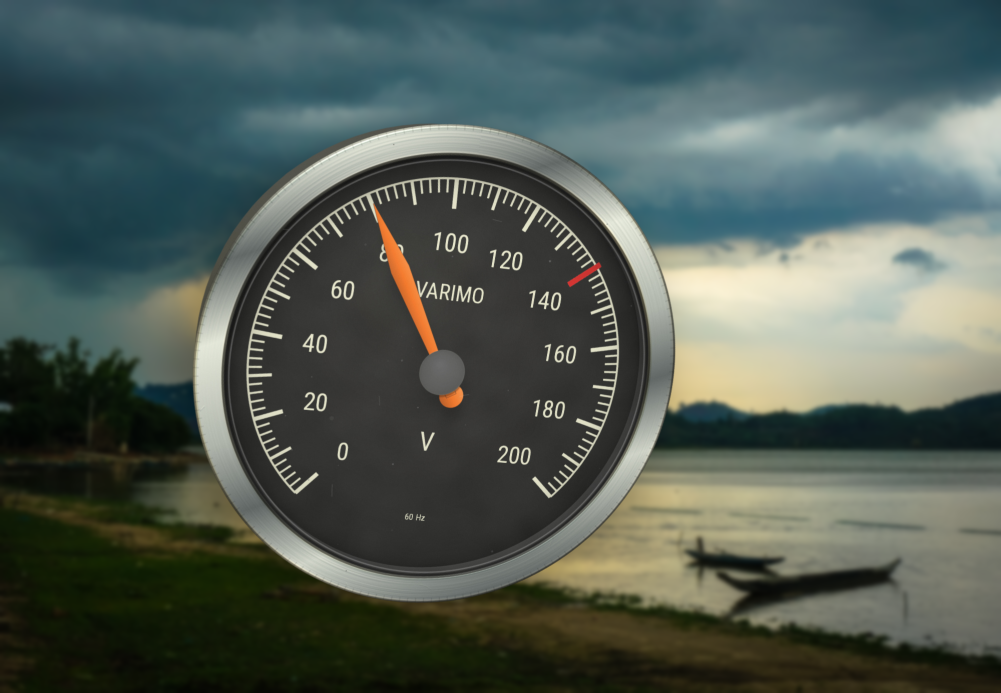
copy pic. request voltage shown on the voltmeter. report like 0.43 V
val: 80 V
